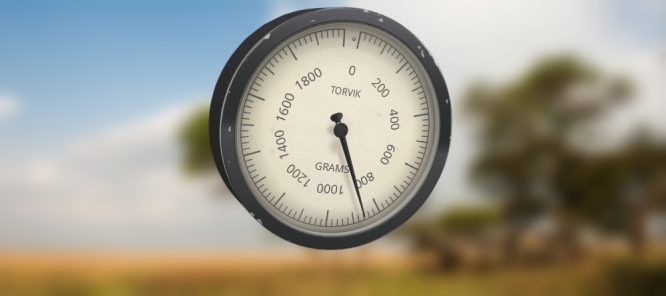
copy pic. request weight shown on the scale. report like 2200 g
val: 860 g
